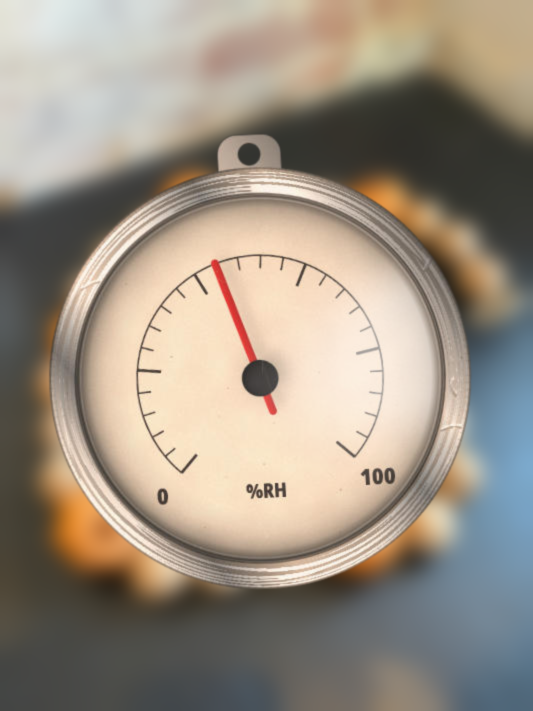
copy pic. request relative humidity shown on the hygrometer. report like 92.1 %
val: 44 %
